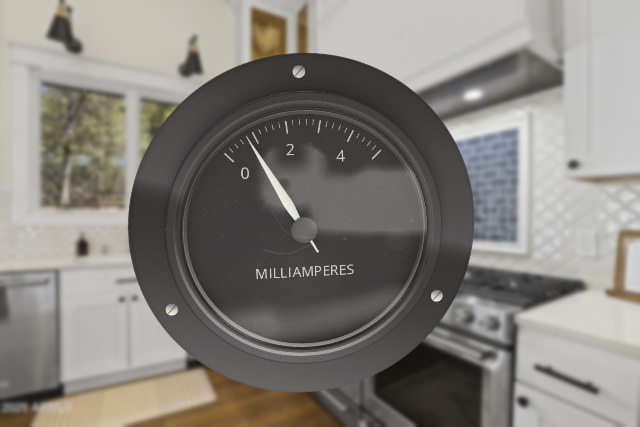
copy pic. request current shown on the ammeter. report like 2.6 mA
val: 0.8 mA
